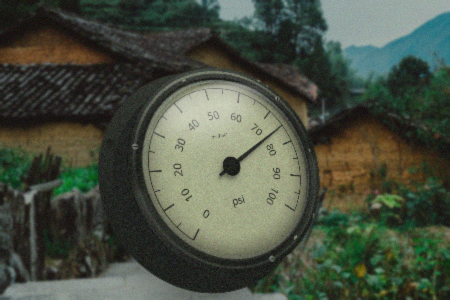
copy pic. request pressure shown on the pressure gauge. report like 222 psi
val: 75 psi
